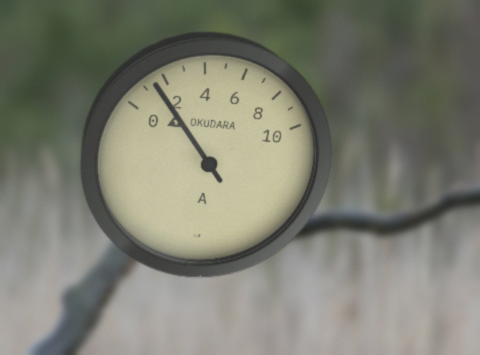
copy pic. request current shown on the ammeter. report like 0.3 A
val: 1.5 A
